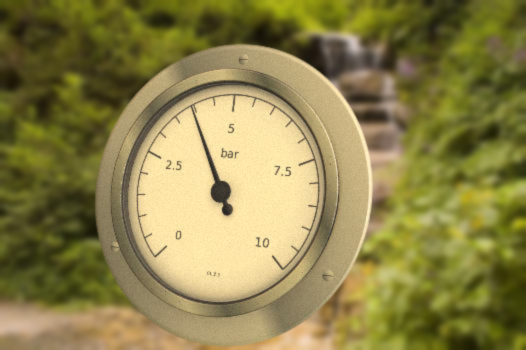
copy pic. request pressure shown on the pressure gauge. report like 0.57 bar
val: 4 bar
